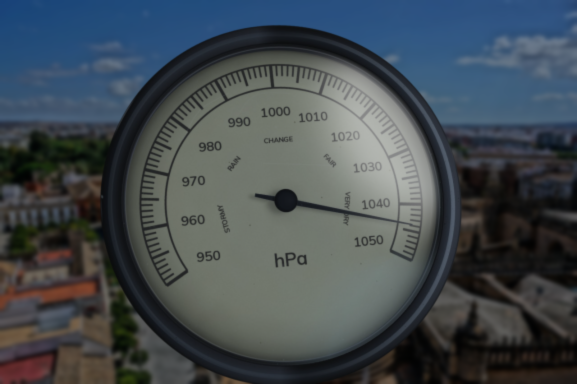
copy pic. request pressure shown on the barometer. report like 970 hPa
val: 1044 hPa
